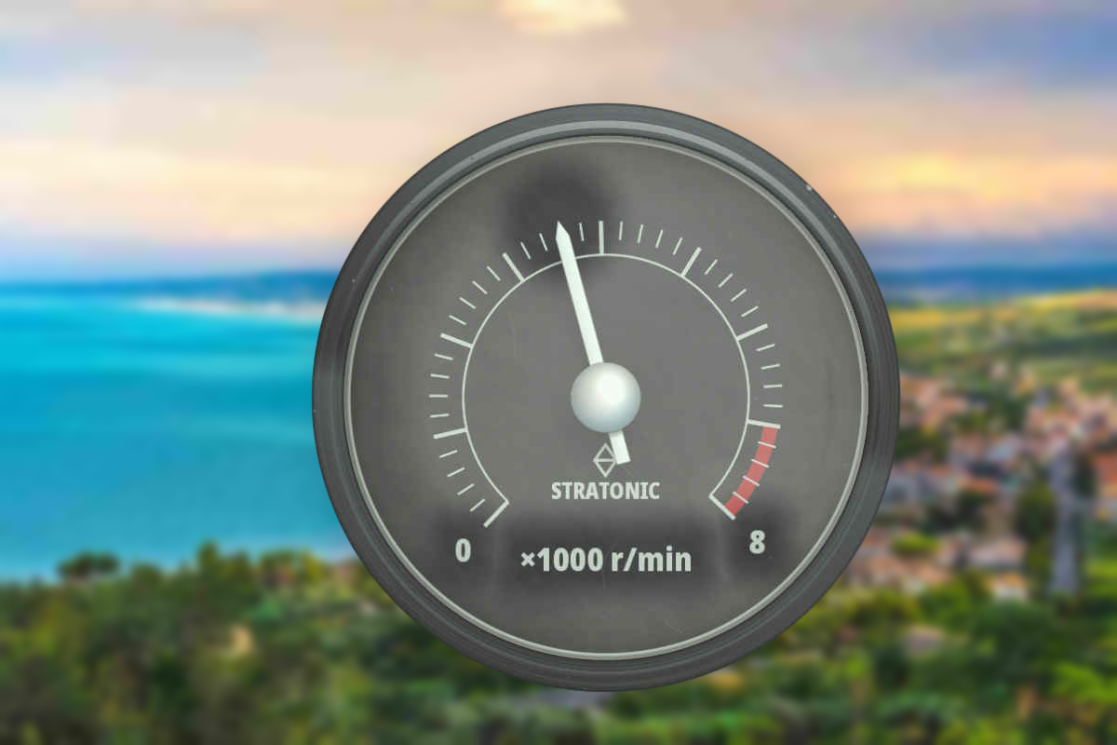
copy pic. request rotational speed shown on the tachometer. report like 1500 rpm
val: 3600 rpm
